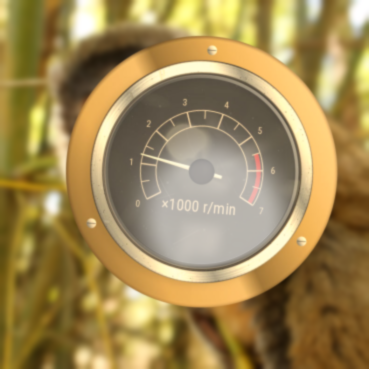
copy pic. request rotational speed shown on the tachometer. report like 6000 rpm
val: 1250 rpm
